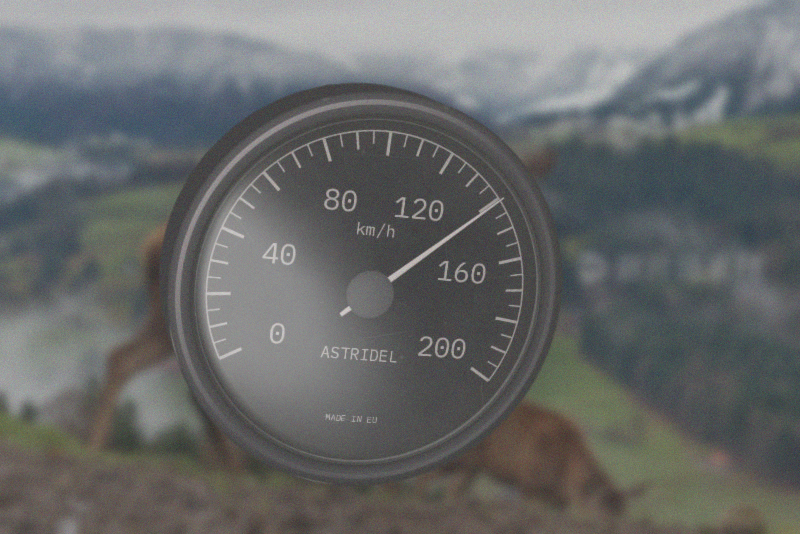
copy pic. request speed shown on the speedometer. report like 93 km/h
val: 140 km/h
